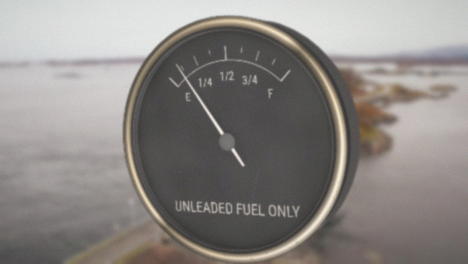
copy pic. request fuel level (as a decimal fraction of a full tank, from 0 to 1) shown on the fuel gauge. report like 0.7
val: 0.125
